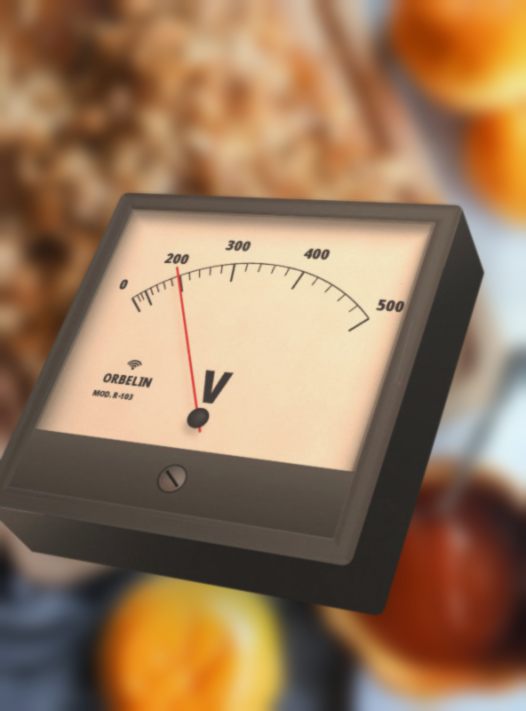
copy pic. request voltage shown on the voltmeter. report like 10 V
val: 200 V
